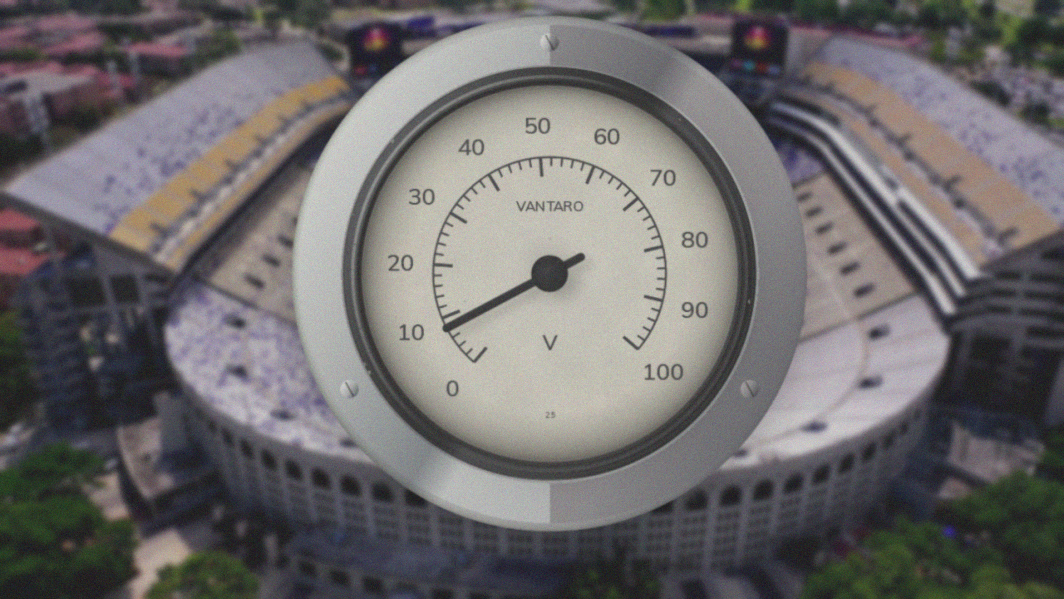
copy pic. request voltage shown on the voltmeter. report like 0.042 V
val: 8 V
